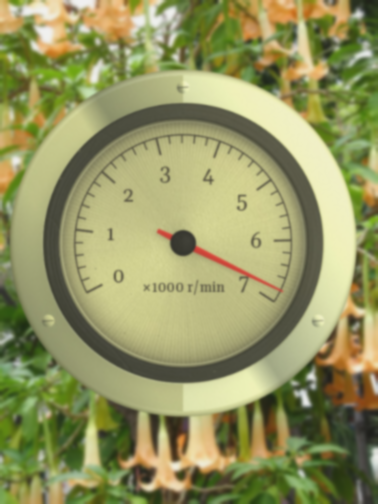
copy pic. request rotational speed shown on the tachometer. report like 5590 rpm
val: 6800 rpm
